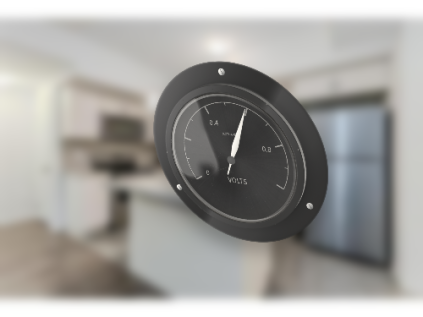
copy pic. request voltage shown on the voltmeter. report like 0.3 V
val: 0.6 V
